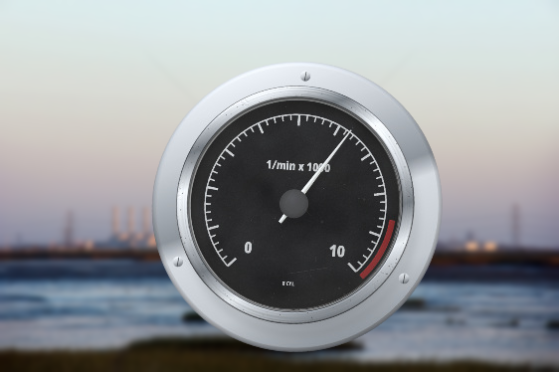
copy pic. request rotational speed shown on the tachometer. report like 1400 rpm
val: 6300 rpm
